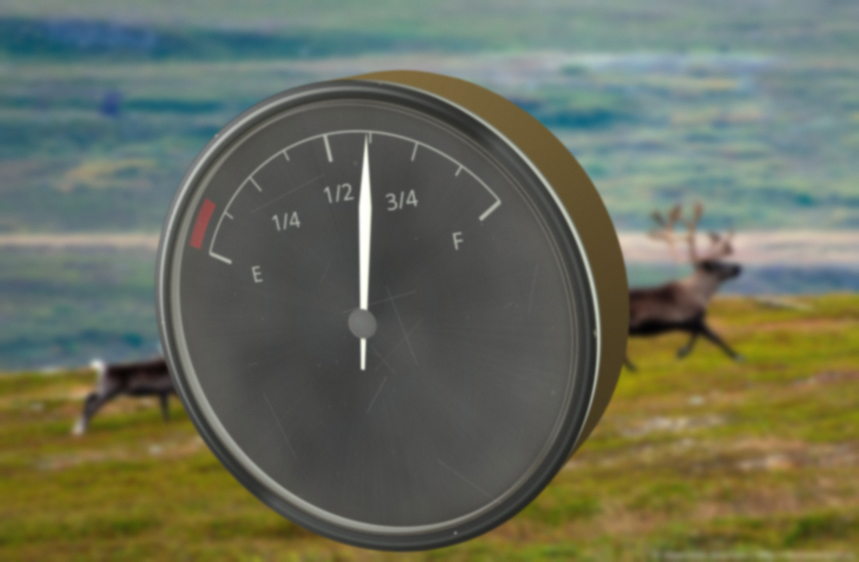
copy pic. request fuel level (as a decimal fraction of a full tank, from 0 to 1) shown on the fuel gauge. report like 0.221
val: 0.625
